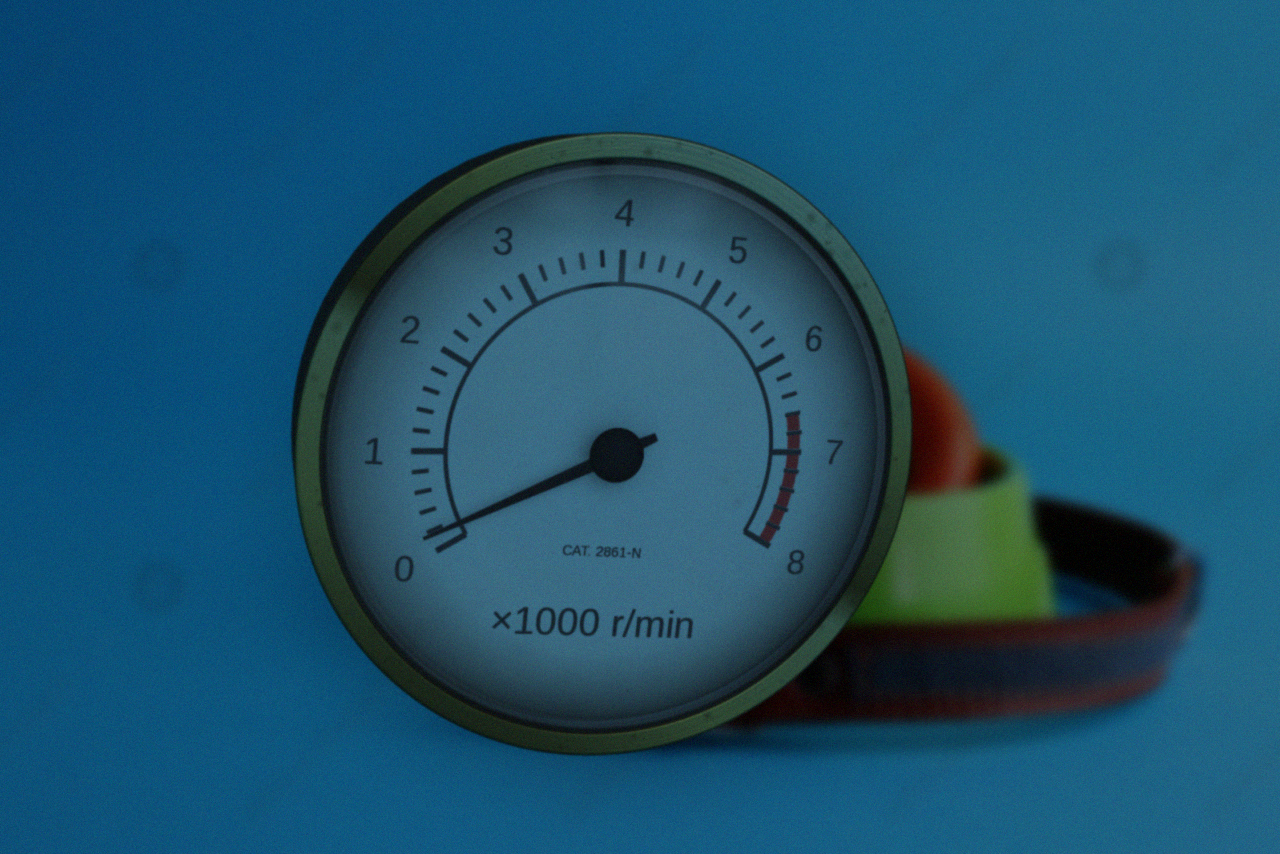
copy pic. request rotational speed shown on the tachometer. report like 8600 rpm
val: 200 rpm
